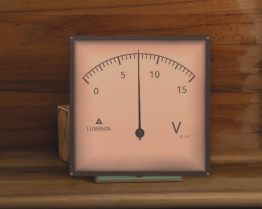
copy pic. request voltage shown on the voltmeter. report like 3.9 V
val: 7.5 V
